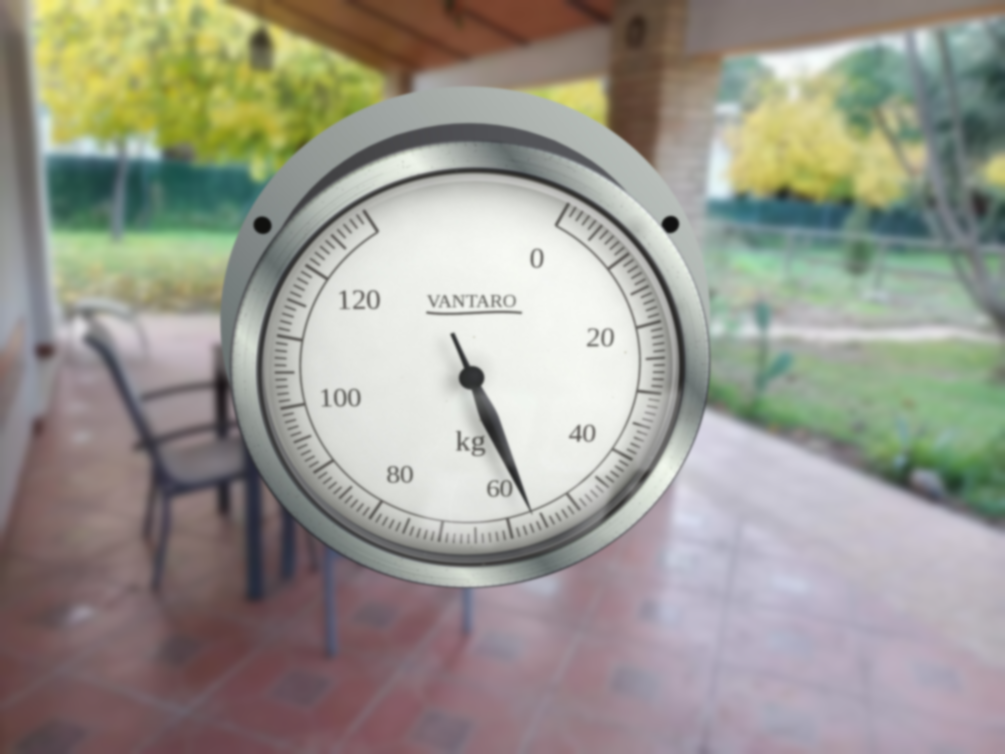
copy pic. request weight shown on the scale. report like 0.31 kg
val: 56 kg
